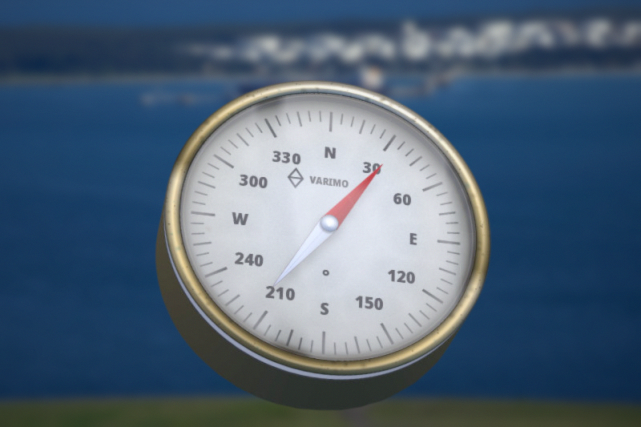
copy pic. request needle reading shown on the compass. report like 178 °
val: 35 °
